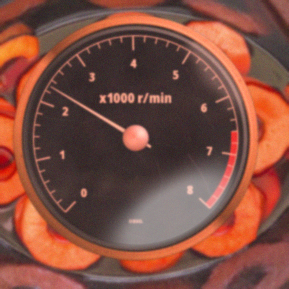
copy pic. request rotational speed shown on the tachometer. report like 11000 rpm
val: 2300 rpm
